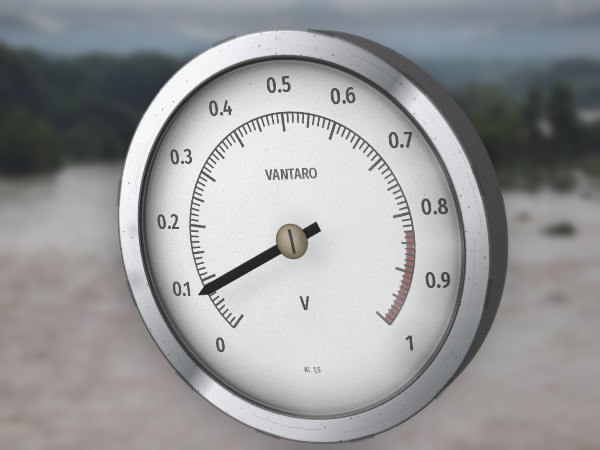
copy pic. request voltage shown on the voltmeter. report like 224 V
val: 0.08 V
